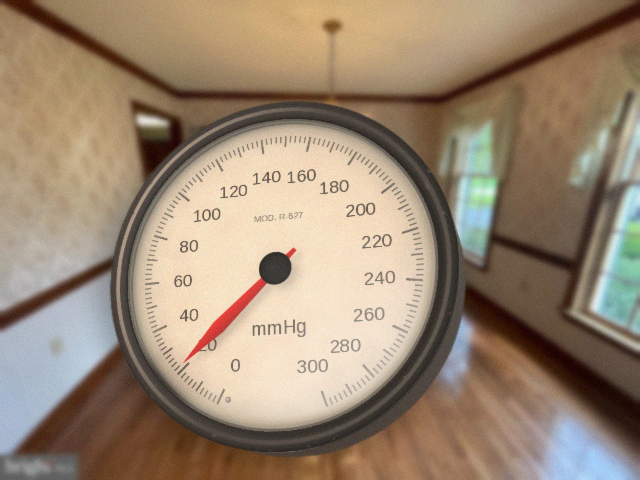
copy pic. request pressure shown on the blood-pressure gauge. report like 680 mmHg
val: 20 mmHg
